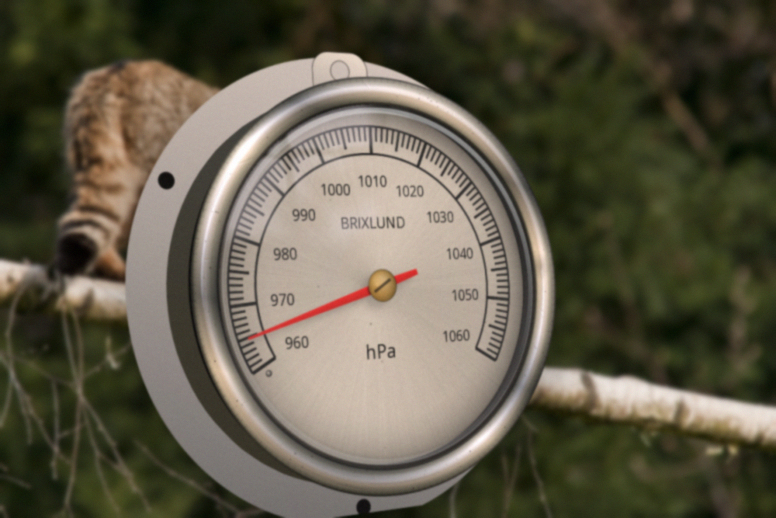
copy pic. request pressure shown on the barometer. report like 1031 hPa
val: 965 hPa
